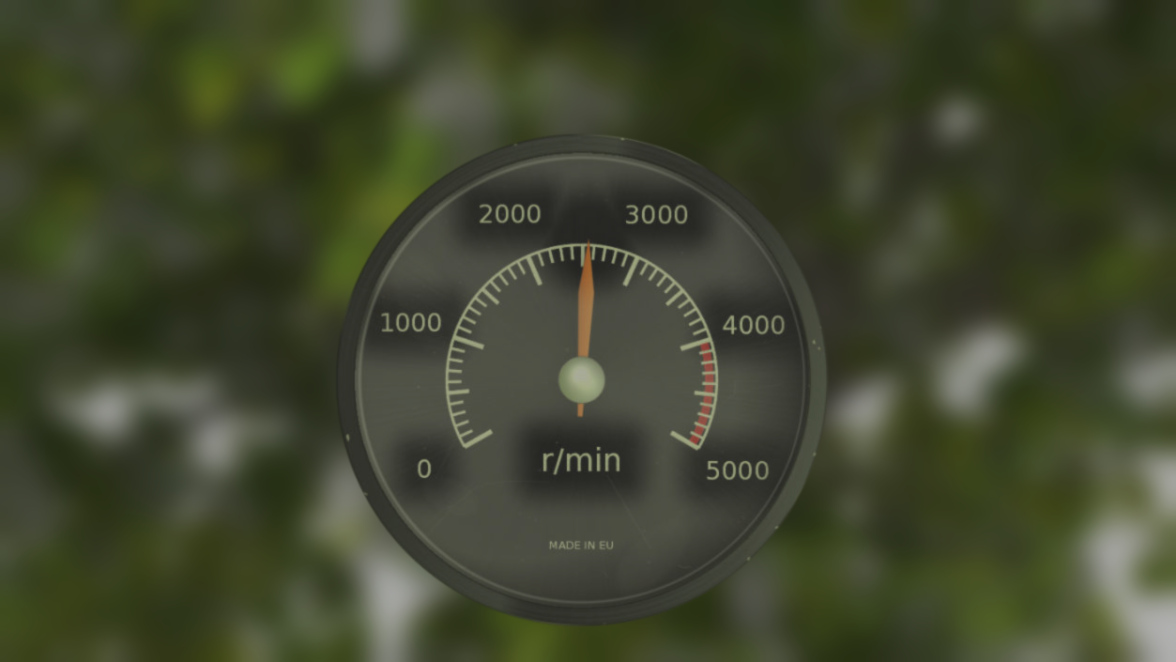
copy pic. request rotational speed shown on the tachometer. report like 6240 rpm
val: 2550 rpm
